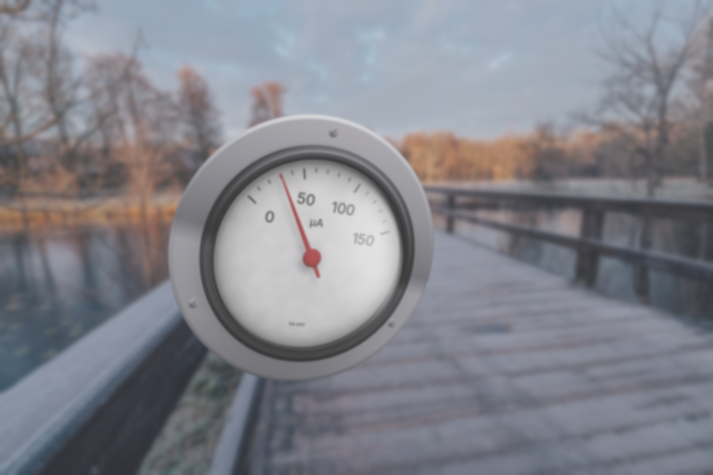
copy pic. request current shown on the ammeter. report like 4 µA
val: 30 µA
